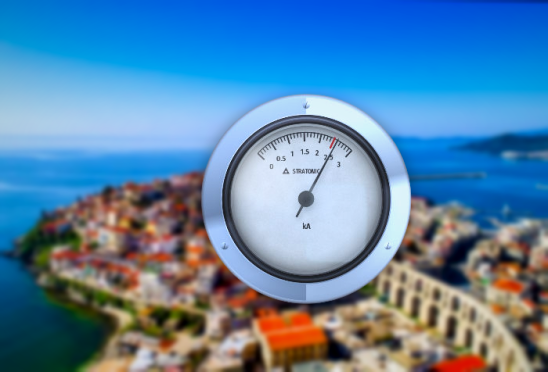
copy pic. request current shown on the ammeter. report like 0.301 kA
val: 2.5 kA
